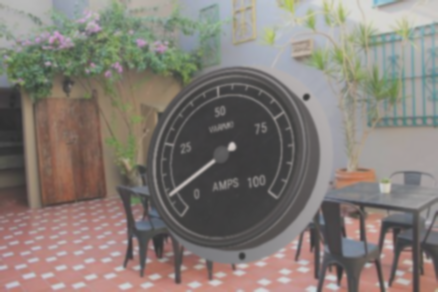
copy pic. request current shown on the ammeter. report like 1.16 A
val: 7.5 A
